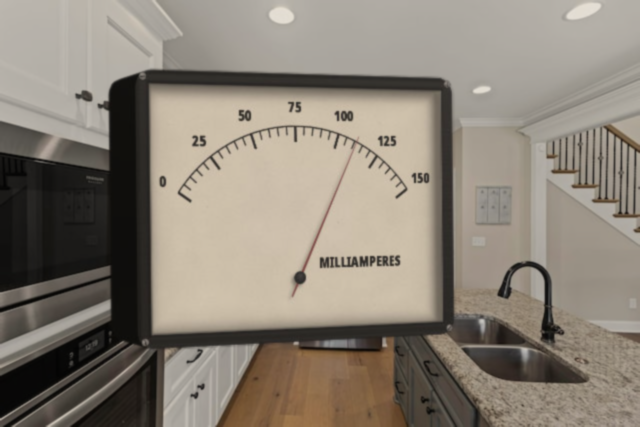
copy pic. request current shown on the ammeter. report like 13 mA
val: 110 mA
